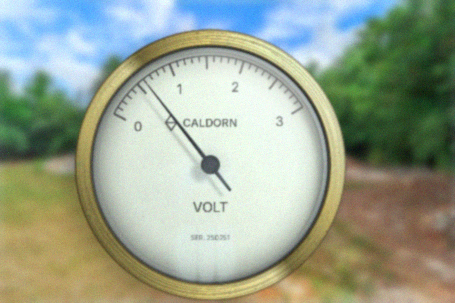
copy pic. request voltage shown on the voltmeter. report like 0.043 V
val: 0.6 V
